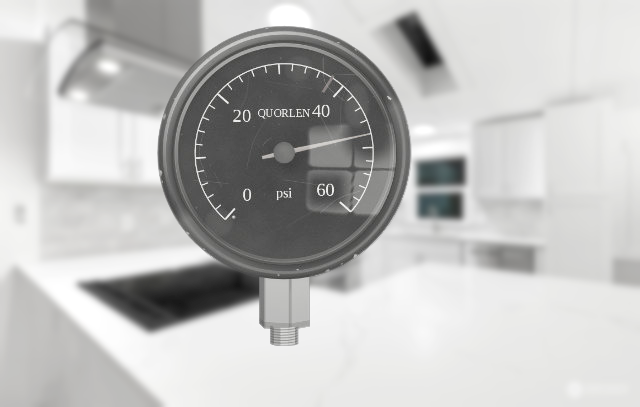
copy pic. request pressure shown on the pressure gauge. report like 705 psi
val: 48 psi
